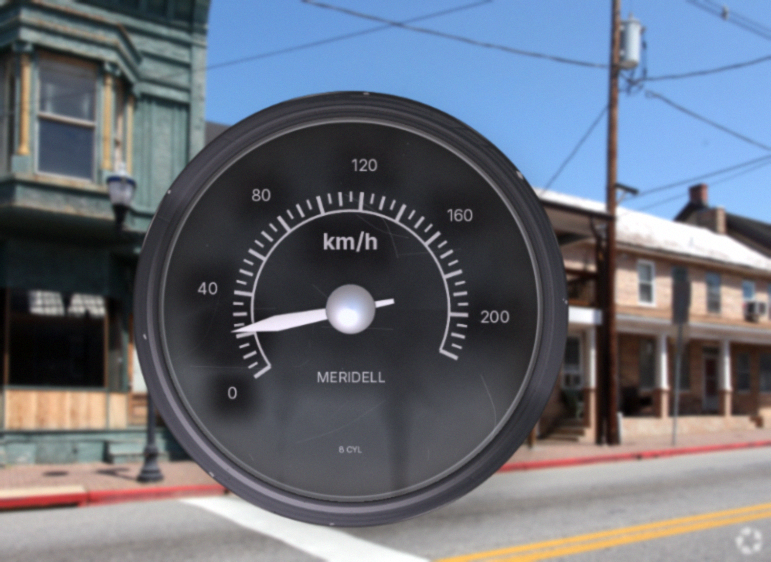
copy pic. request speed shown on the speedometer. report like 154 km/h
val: 22.5 km/h
